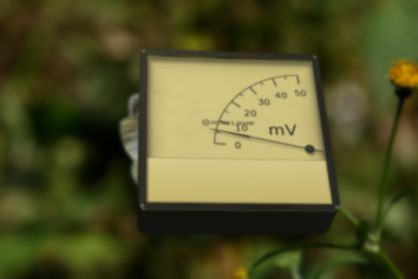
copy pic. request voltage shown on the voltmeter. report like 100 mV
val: 5 mV
